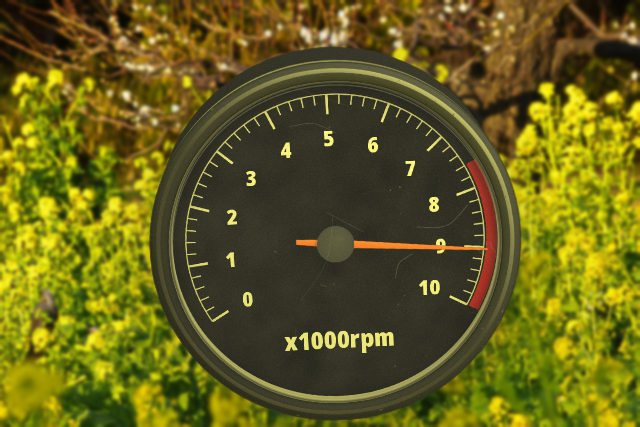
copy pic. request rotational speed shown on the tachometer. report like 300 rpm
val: 9000 rpm
